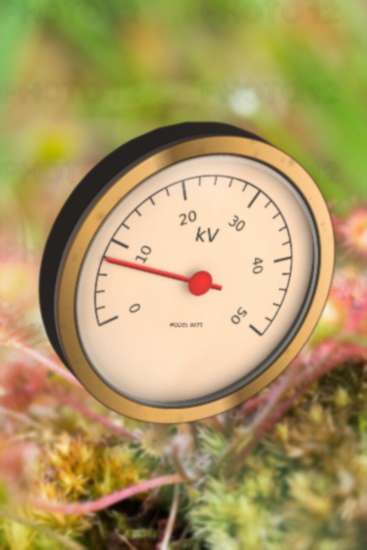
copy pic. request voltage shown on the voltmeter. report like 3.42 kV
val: 8 kV
